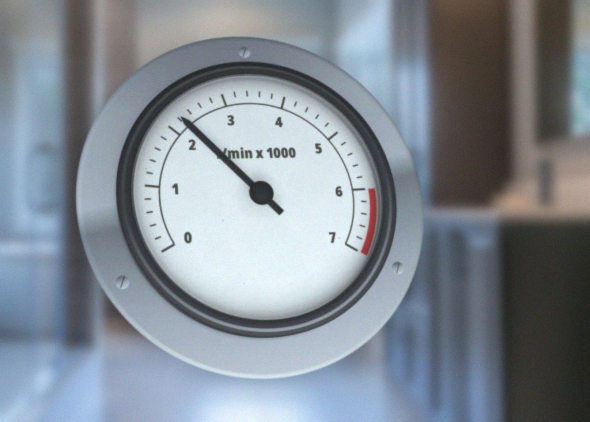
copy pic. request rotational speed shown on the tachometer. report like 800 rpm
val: 2200 rpm
